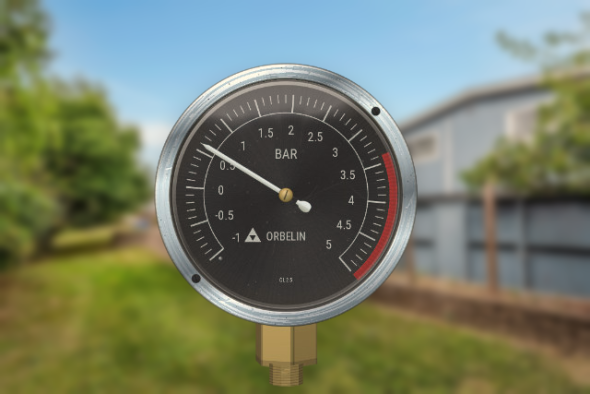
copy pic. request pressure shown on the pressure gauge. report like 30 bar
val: 0.6 bar
